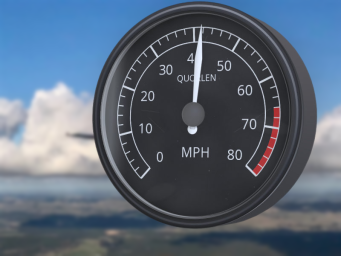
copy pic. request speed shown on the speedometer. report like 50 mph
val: 42 mph
